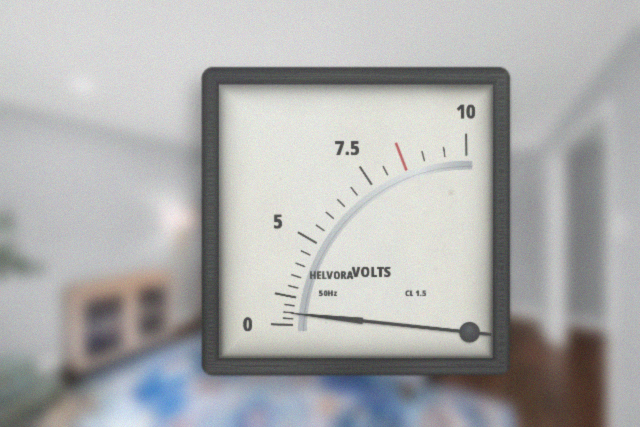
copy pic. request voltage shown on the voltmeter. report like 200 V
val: 1.5 V
